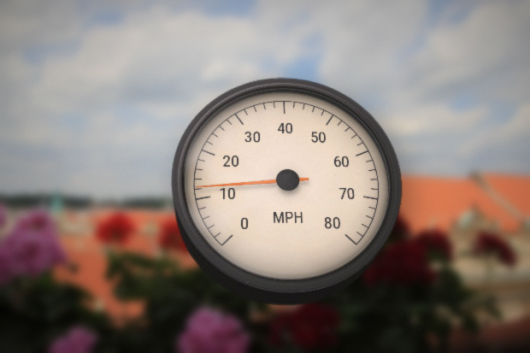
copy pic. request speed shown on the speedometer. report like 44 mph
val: 12 mph
